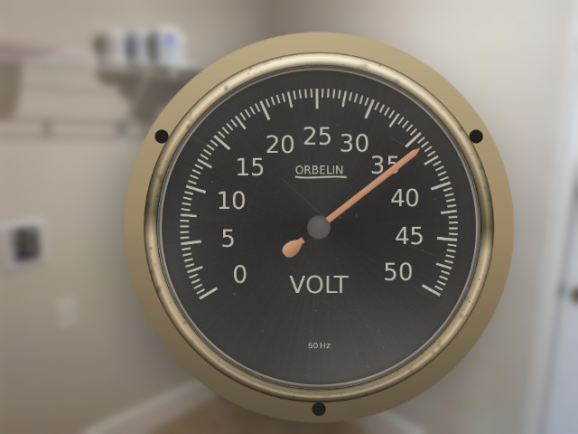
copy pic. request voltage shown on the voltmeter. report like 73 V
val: 36 V
